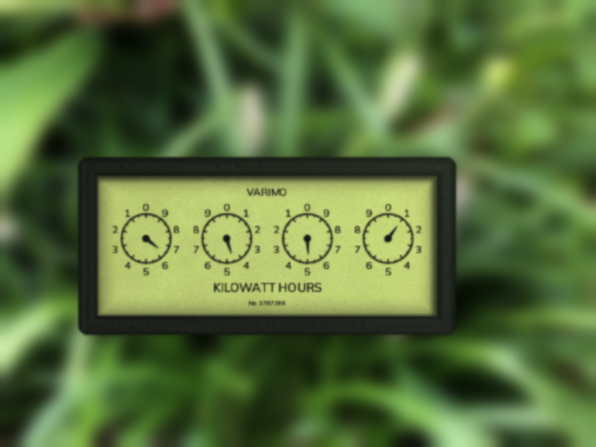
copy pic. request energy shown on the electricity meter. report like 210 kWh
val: 6451 kWh
